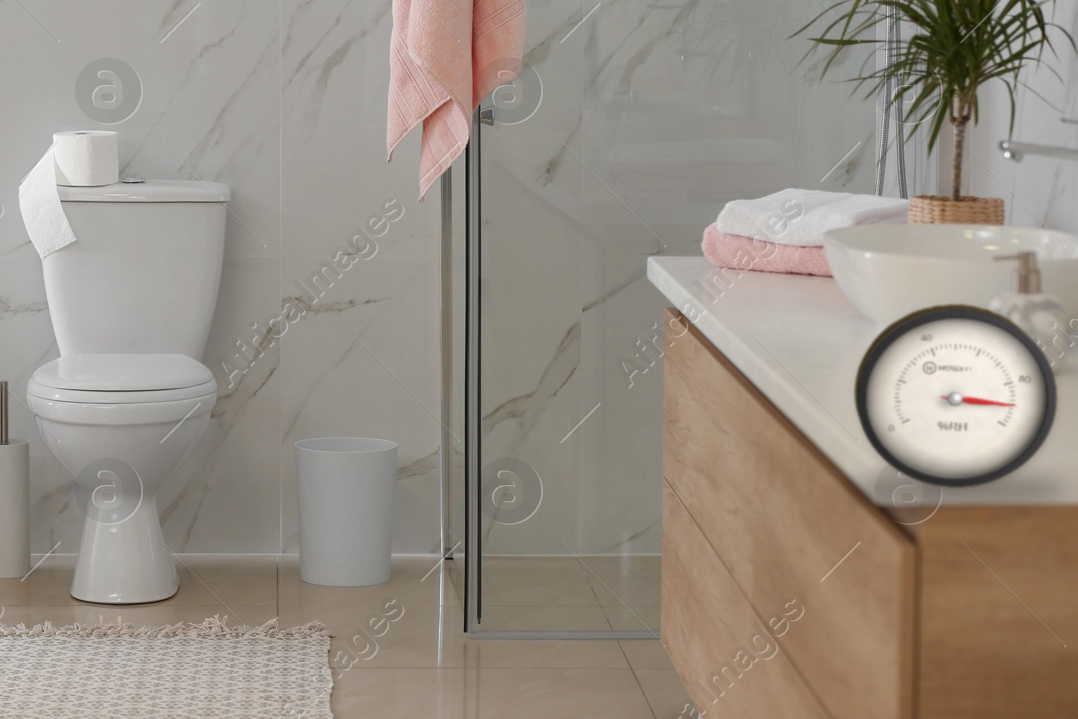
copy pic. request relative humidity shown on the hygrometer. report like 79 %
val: 90 %
